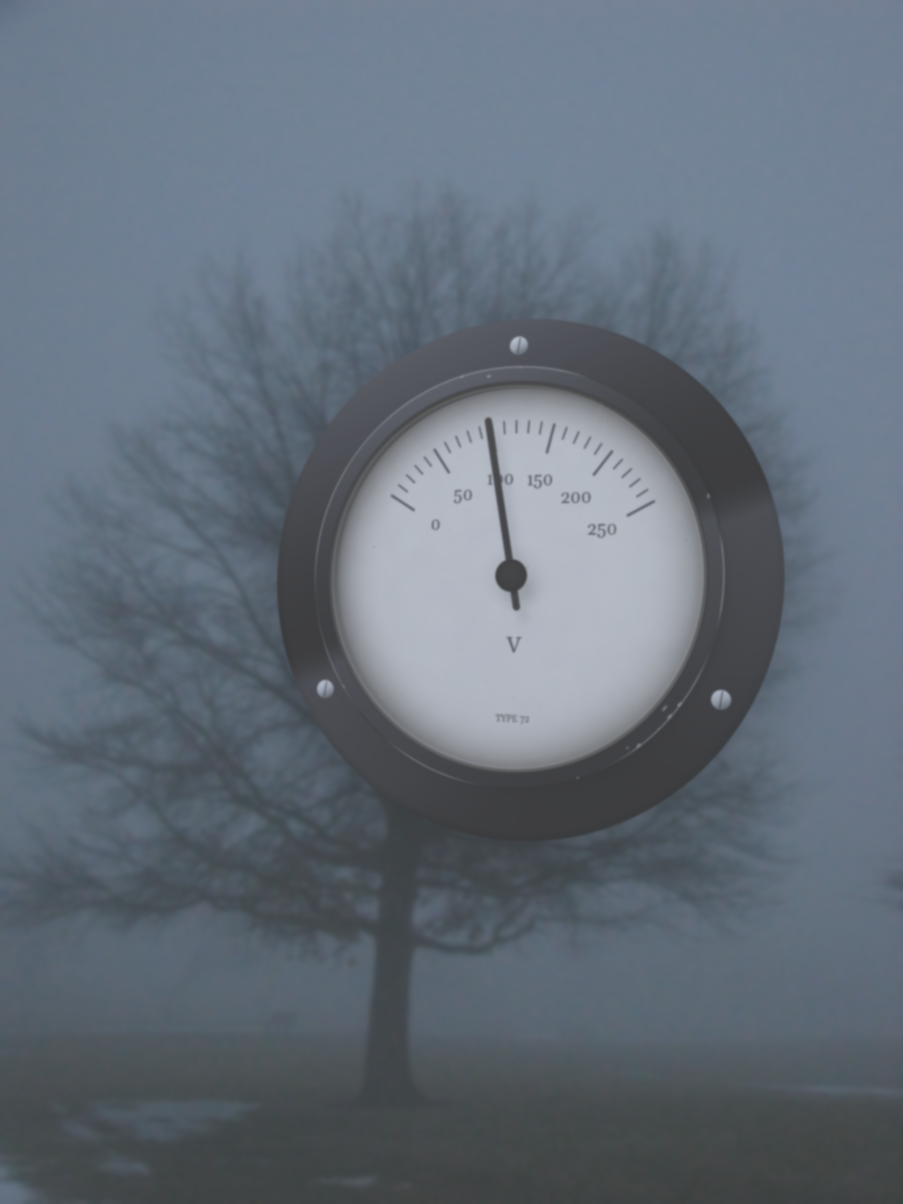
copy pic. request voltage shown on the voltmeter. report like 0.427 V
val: 100 V
